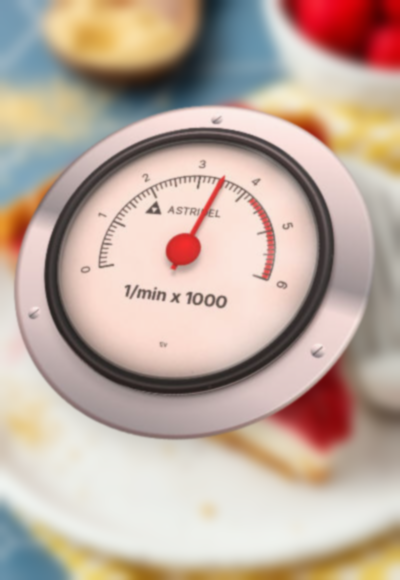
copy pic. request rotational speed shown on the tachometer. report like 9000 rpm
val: 3500 rpm
